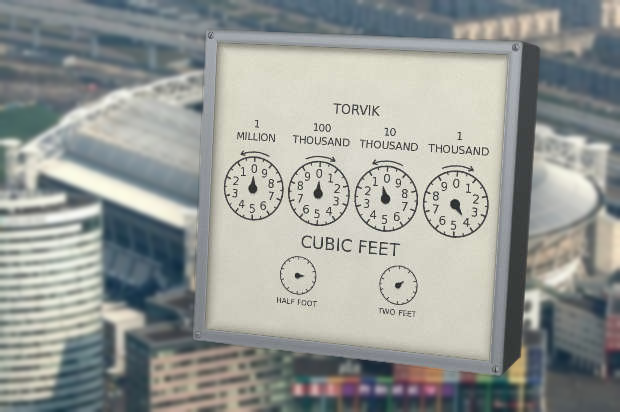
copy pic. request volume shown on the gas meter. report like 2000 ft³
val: 400 ft³
